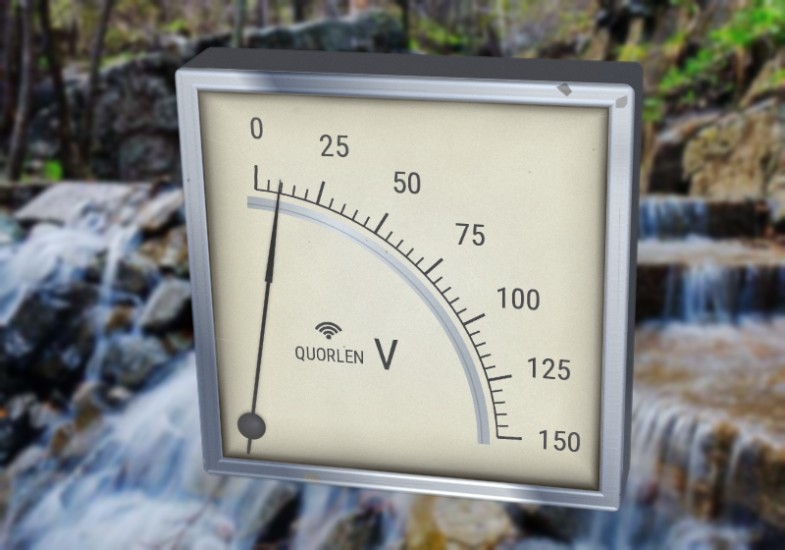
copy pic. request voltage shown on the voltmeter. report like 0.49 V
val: 10 V
